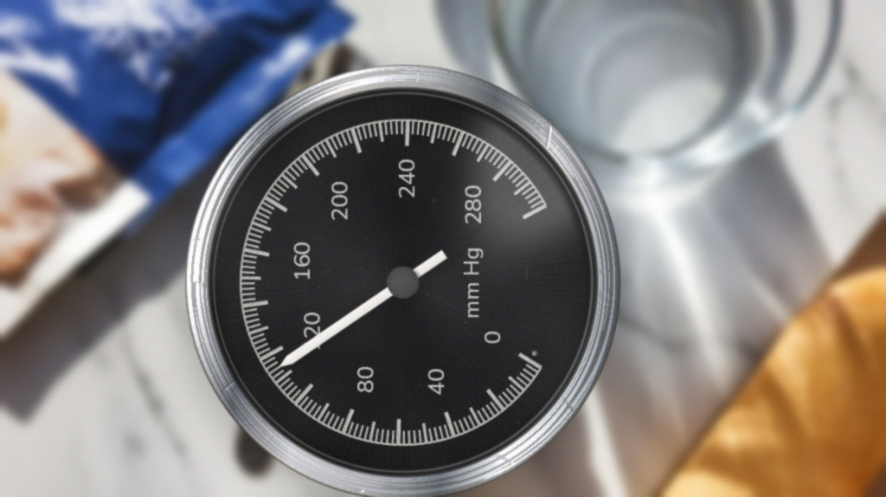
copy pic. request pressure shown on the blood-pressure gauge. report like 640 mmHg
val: 114 mmHg
